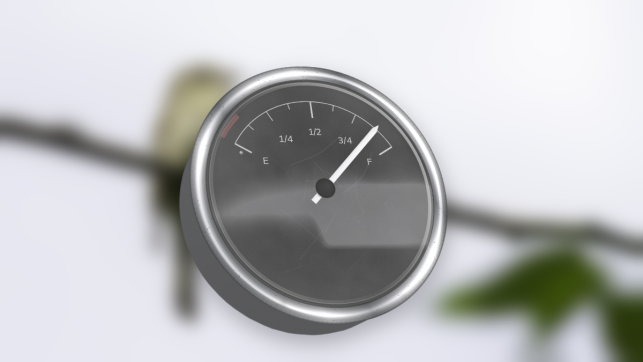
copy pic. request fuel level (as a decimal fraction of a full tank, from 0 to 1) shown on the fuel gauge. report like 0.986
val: 0.875
